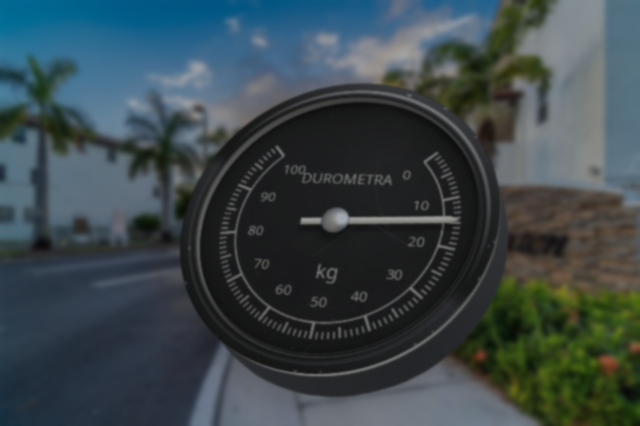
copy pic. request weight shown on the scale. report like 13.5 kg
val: 15 kg
